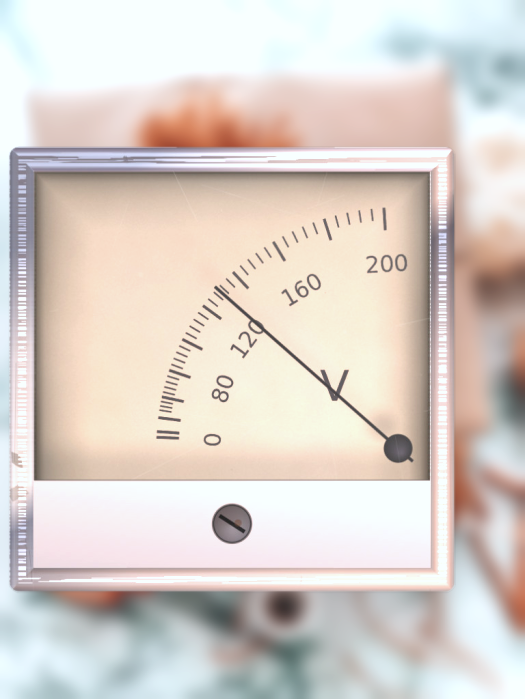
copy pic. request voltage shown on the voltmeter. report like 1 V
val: 130 V
